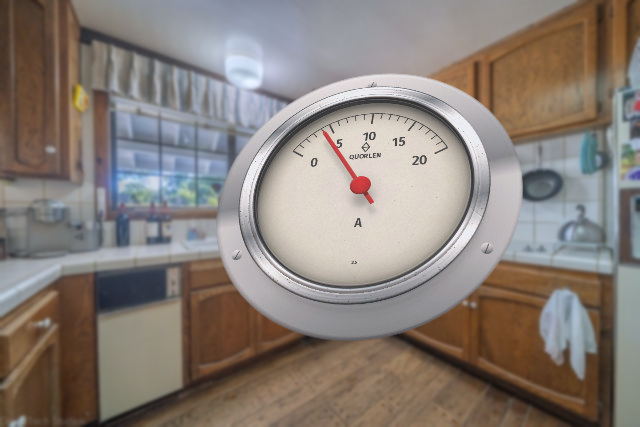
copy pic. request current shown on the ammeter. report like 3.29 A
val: 4 A
